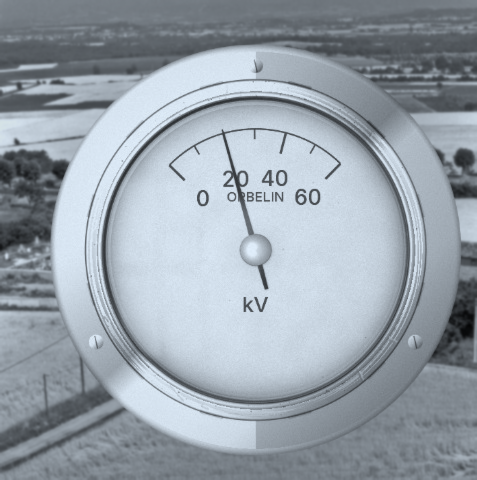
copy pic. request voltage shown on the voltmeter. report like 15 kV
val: 20 kV
